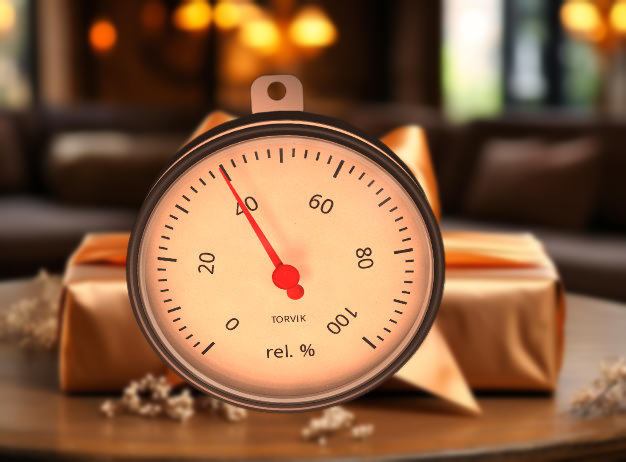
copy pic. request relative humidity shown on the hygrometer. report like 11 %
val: 40 %
